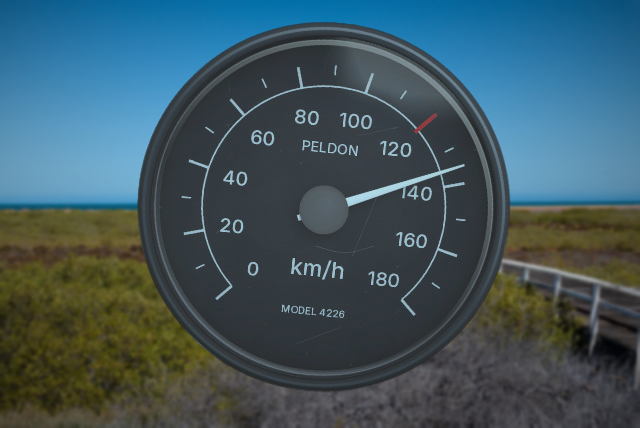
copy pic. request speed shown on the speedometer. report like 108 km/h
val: 135 km/h
